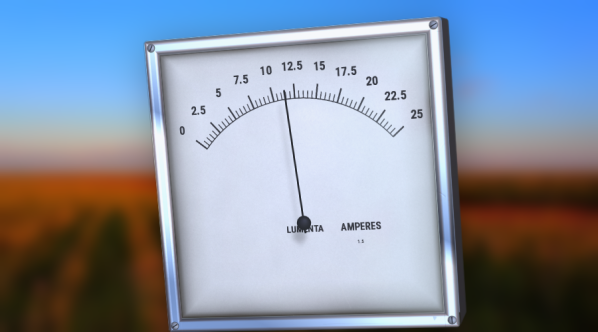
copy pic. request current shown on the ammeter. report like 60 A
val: 11.5 A
